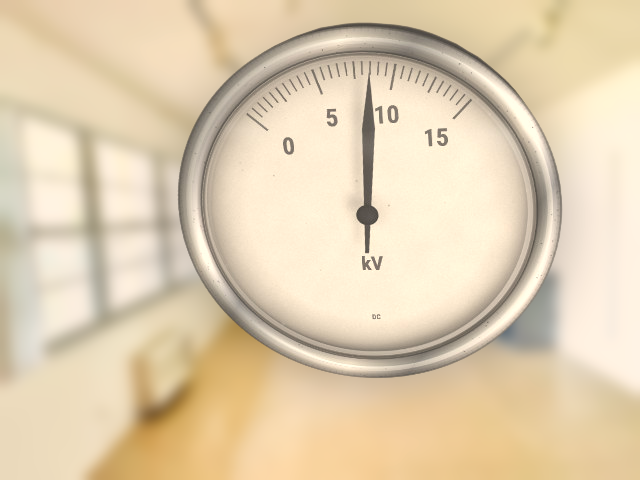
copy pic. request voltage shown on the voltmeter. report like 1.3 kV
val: 8.5 kV
